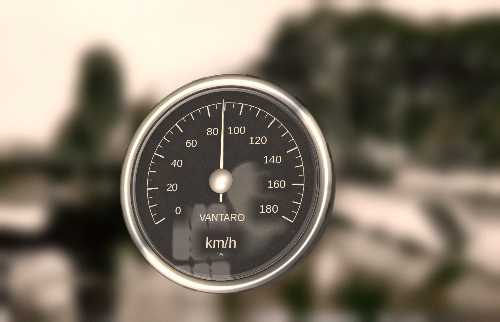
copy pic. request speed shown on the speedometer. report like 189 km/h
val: 90 km/h
